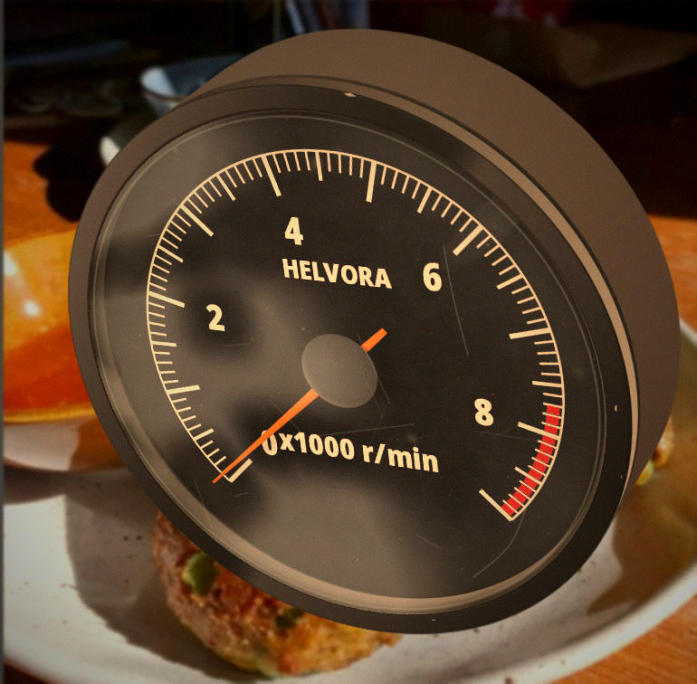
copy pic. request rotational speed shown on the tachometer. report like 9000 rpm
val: 100 rpm
